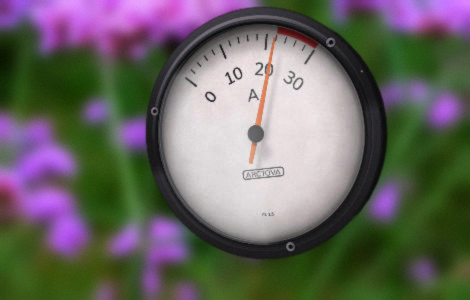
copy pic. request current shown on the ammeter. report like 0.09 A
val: 22 A
